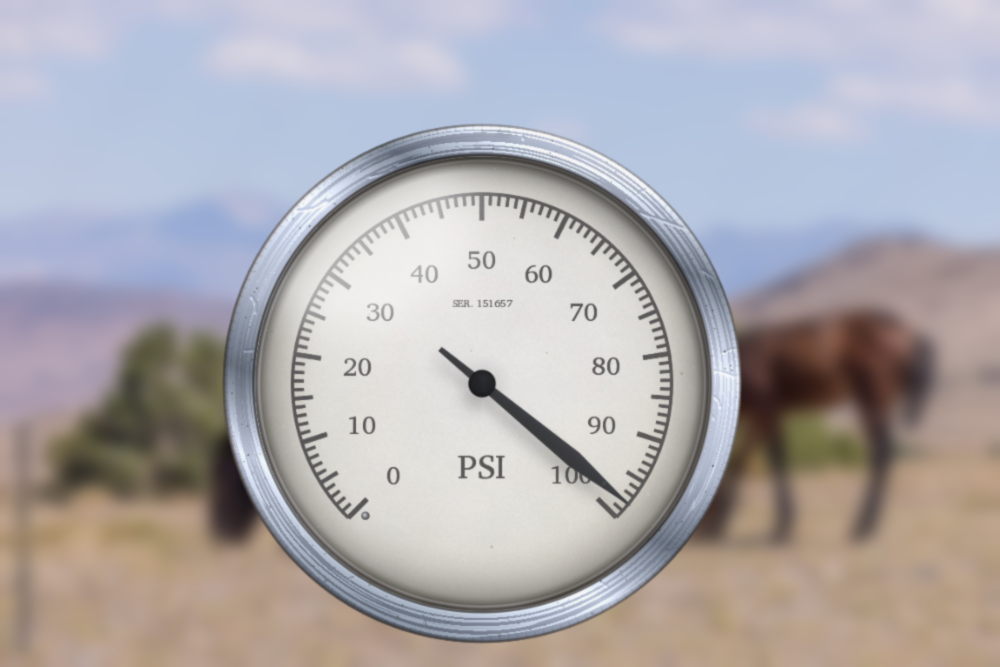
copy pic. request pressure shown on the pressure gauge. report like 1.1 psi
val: 98 psi
